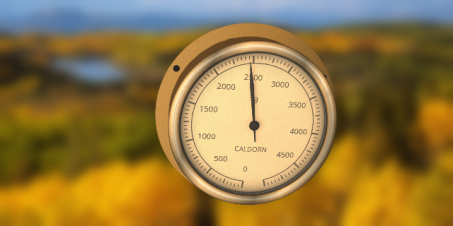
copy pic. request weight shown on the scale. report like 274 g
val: 2450 g
